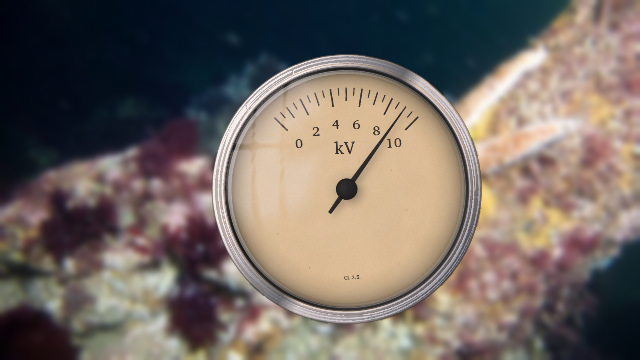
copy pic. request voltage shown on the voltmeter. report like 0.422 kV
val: 9 kV
